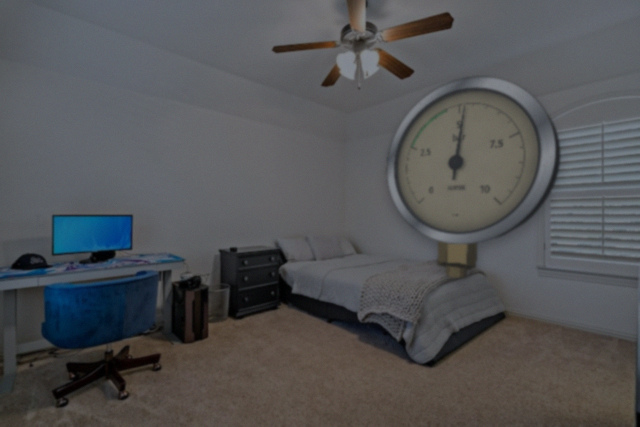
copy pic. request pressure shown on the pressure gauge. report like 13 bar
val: 5.25 bar
